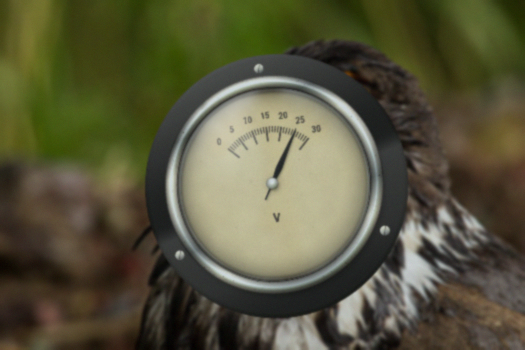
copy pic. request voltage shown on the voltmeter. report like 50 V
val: 25 V
